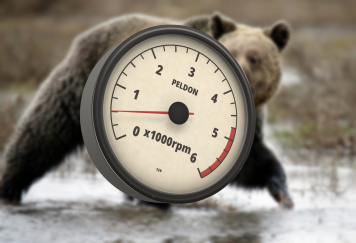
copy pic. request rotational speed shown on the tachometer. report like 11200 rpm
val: 500 rpm
